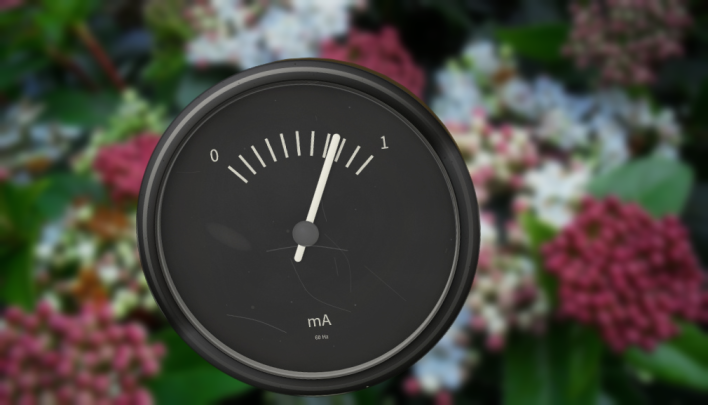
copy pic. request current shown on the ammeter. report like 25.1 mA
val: 0.75 mA
